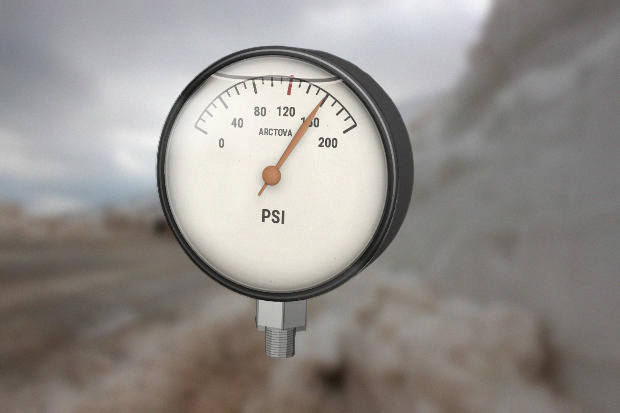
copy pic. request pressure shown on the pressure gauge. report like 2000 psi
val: 160 psi
